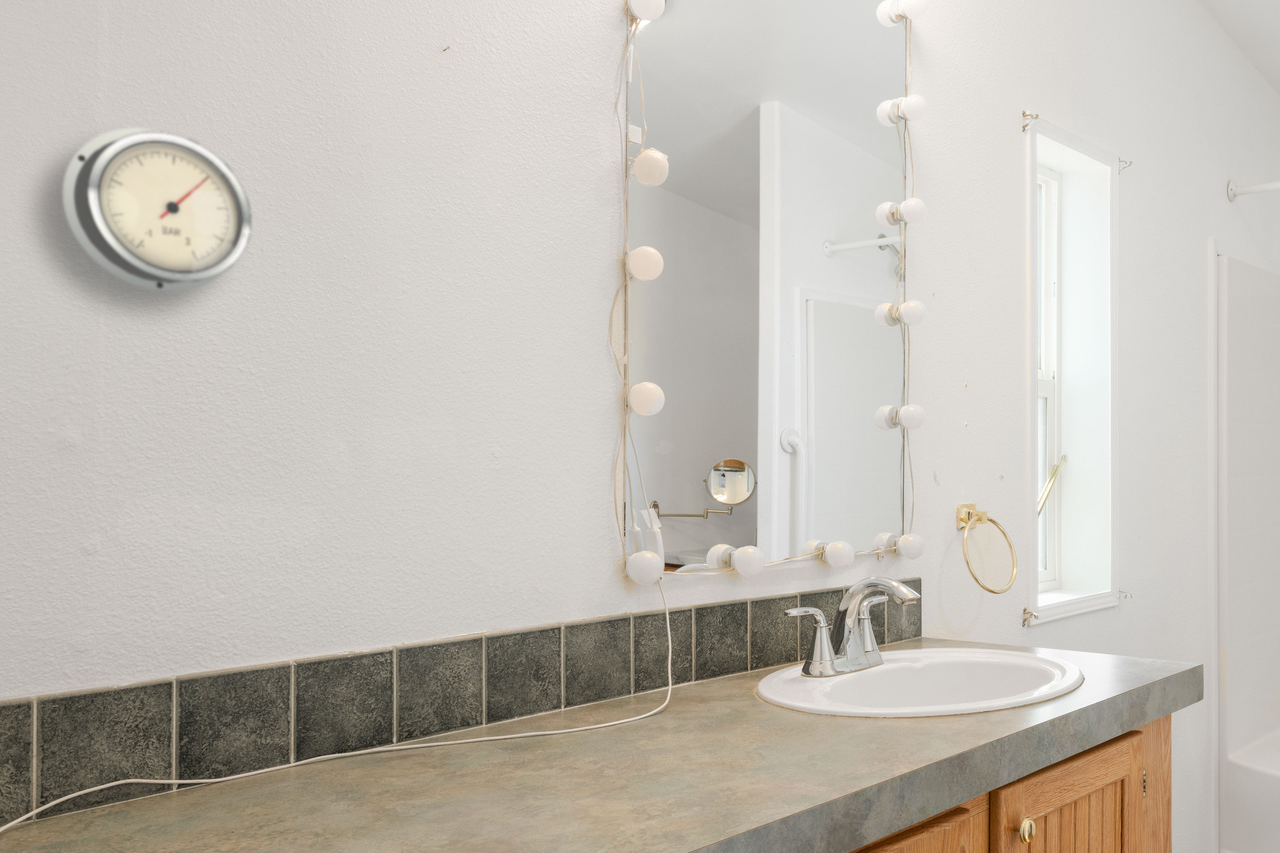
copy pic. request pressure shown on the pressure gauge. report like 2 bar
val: 1.5 bar
